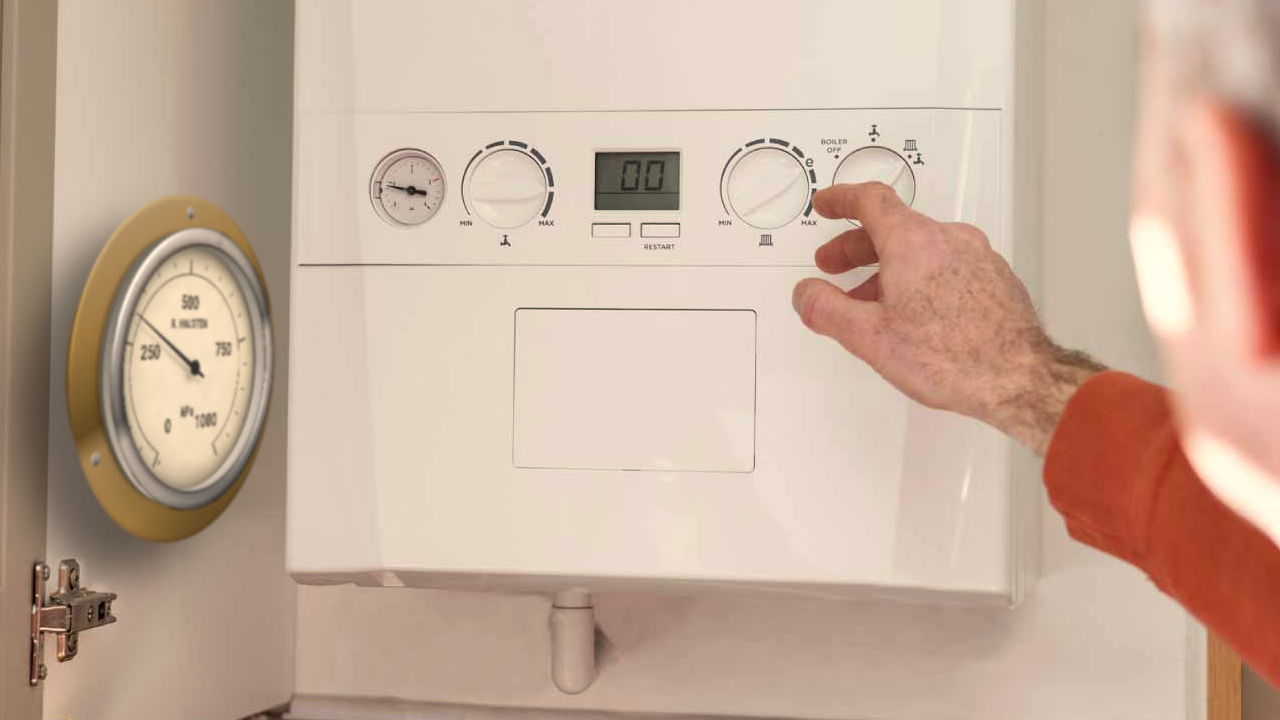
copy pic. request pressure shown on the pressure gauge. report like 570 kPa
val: 300 kPa
